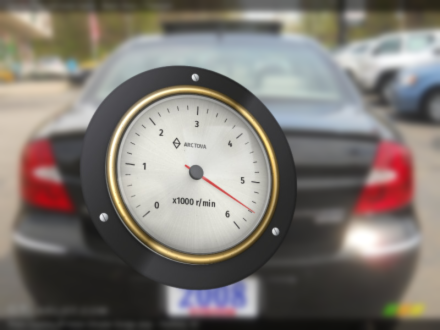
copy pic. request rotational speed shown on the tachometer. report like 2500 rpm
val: 5600 rpm
